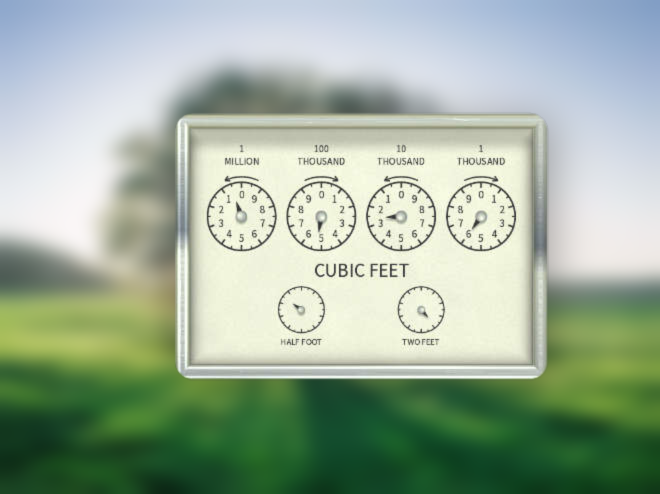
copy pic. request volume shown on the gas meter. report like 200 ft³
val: 52600 ft³
